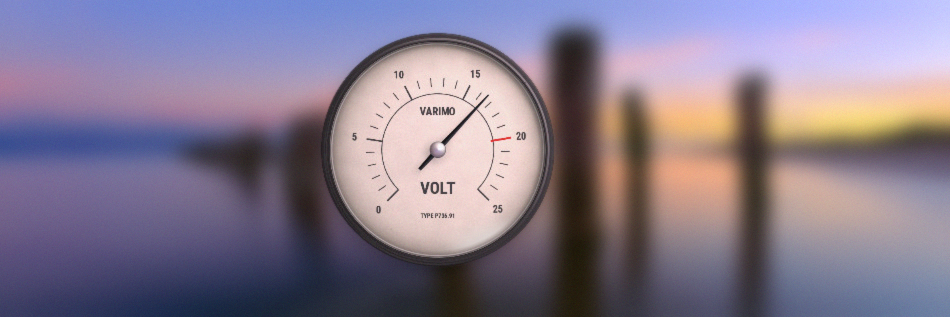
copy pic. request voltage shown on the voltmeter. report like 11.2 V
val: 16.5 V
